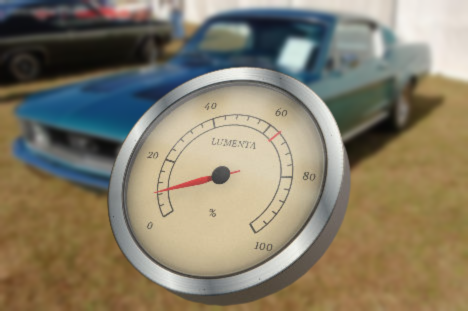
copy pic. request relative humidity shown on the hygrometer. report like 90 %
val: 8 %
